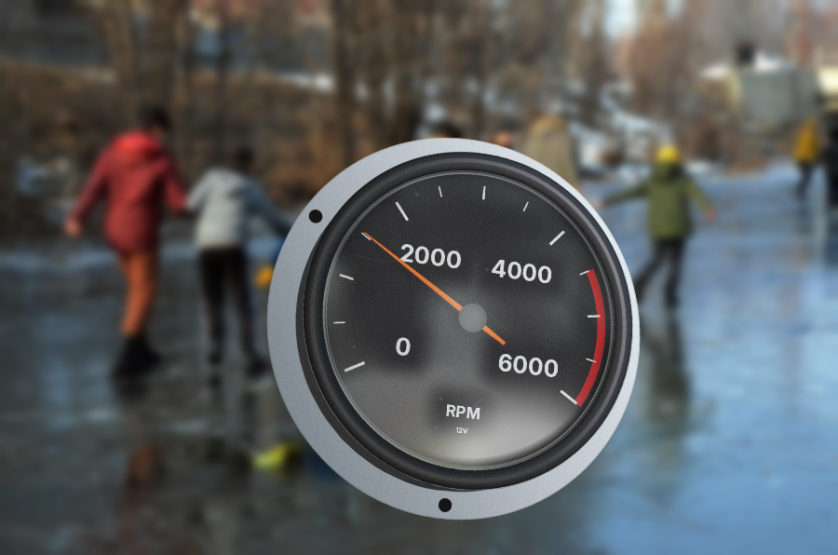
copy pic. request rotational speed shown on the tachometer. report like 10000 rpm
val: 1500 rpm
